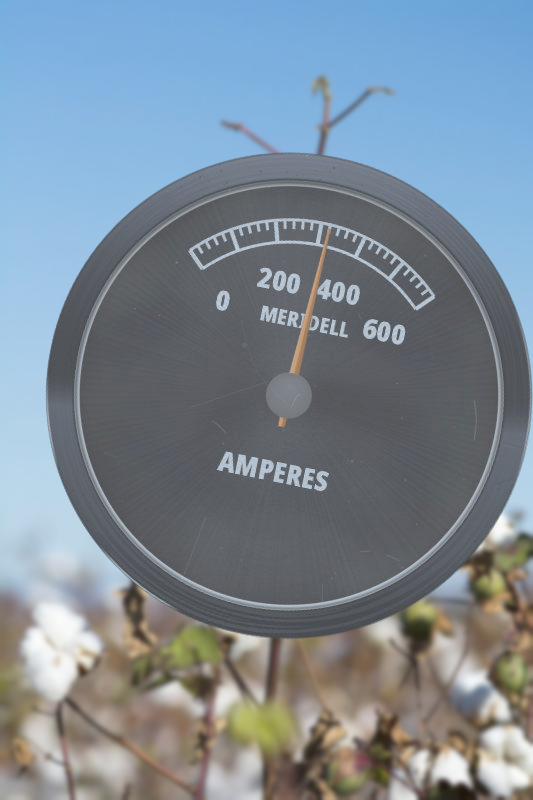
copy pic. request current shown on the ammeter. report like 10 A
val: 320 A
